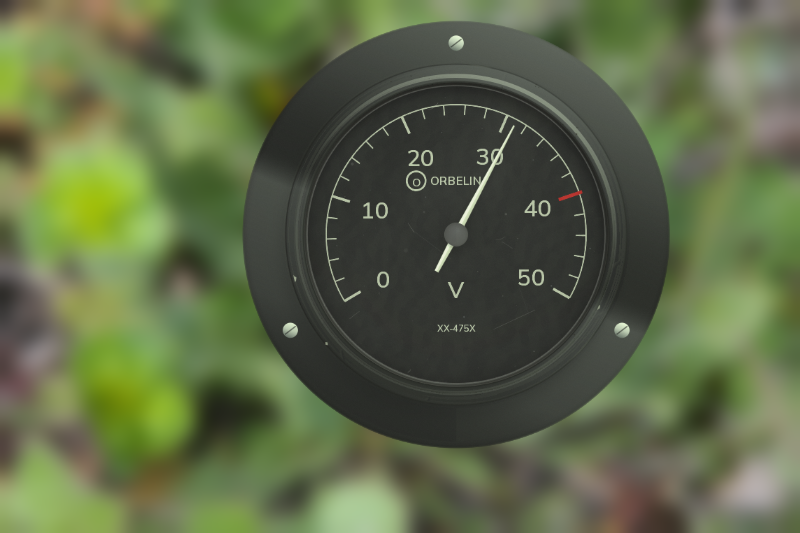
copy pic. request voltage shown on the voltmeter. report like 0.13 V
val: 31 V
